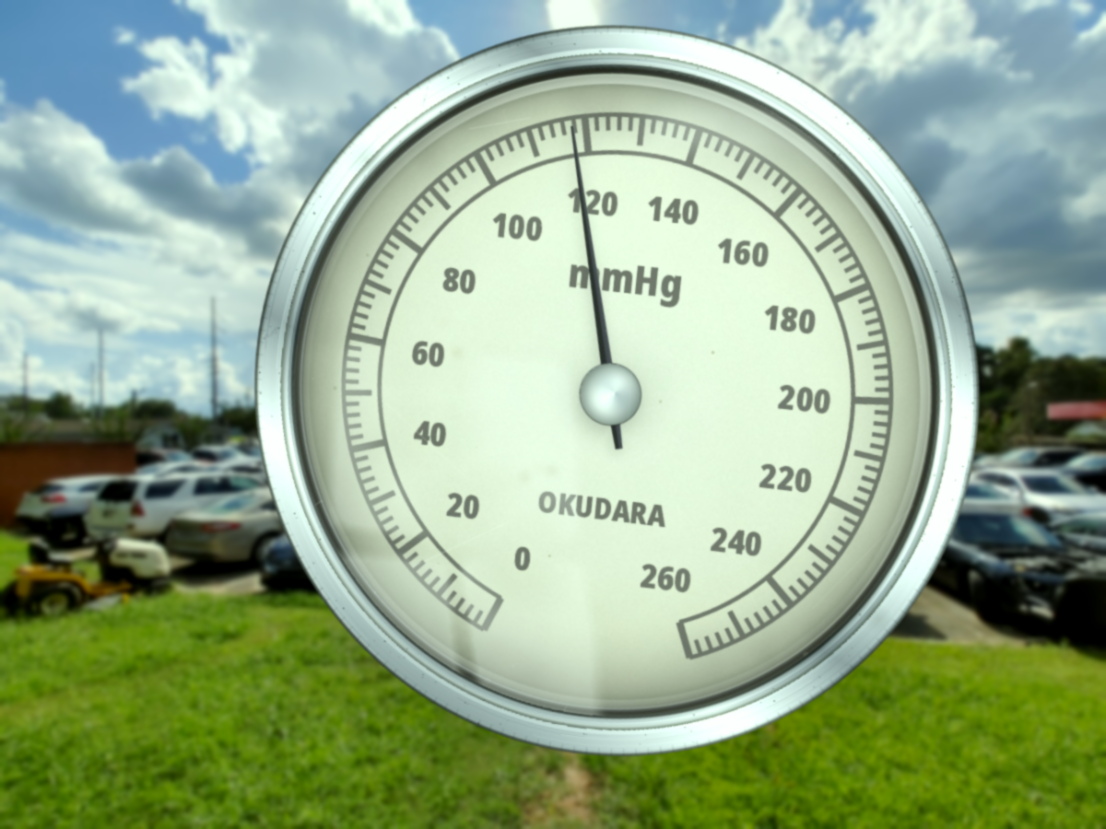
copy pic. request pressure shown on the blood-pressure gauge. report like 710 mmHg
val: 118 mmHg
